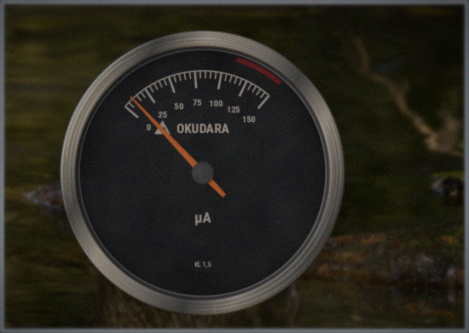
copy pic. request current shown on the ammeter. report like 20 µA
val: 10 µA
